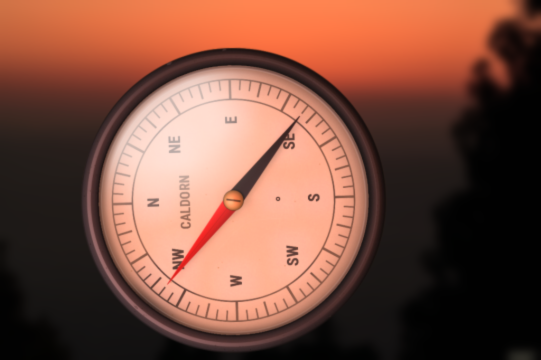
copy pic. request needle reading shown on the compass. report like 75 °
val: 310 °
